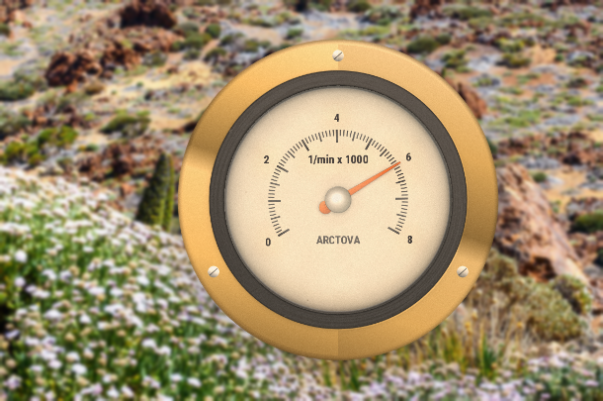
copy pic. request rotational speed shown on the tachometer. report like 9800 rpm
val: 6000 rpm
